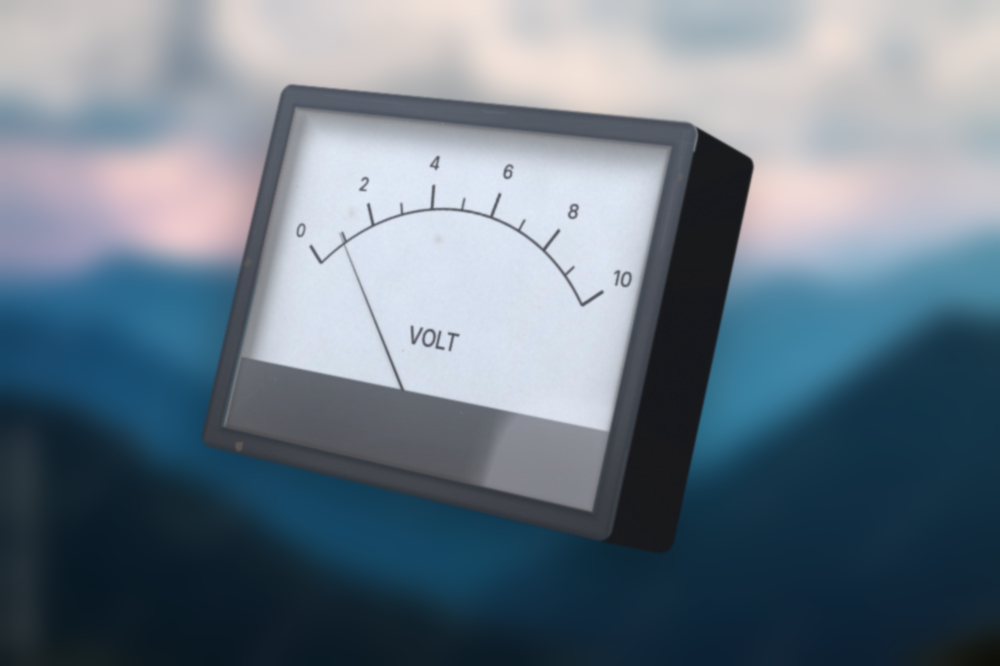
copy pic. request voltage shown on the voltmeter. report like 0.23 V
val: 1 V
